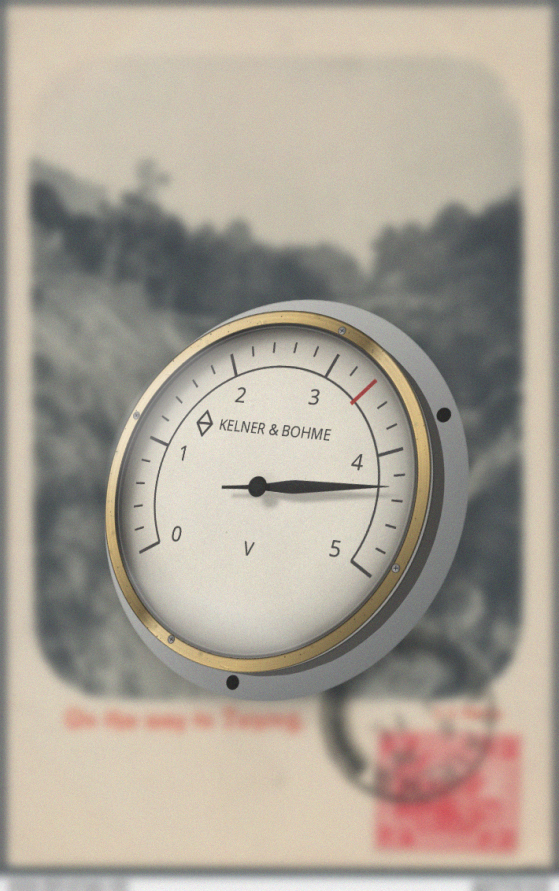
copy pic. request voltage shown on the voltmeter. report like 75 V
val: 4.3 V
